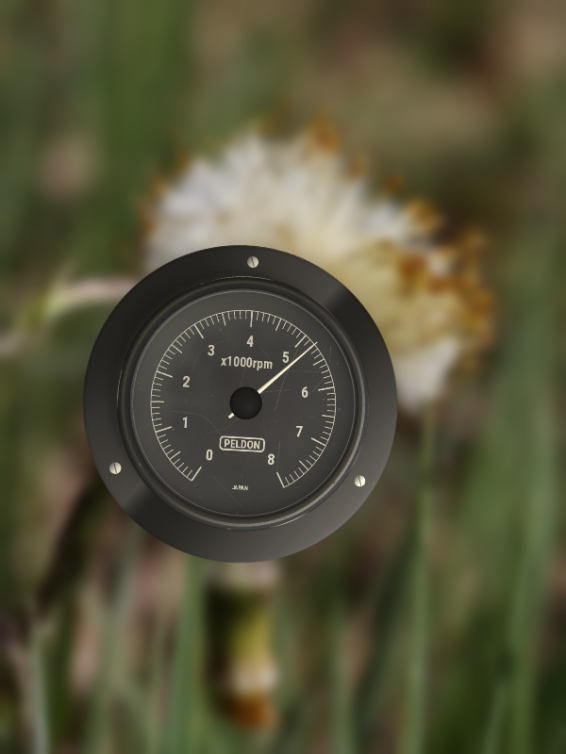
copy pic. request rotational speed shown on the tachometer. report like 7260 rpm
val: 5200 rpm
